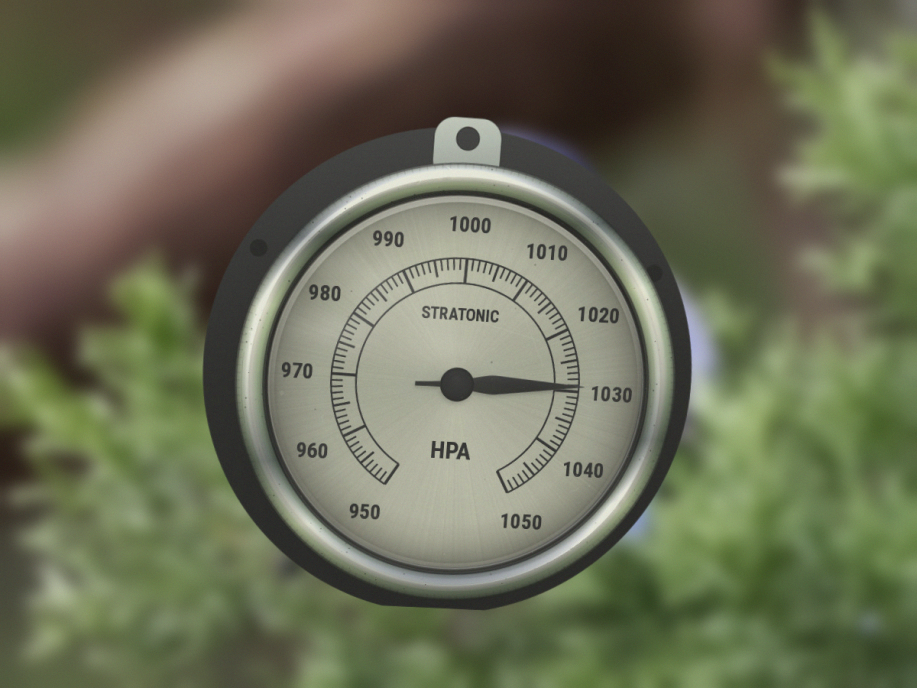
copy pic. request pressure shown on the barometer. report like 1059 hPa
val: 1029 hPa
